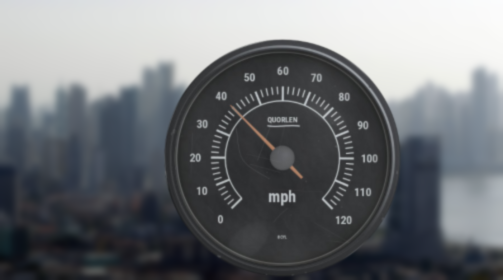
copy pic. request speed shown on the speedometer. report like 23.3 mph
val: 40 mph
